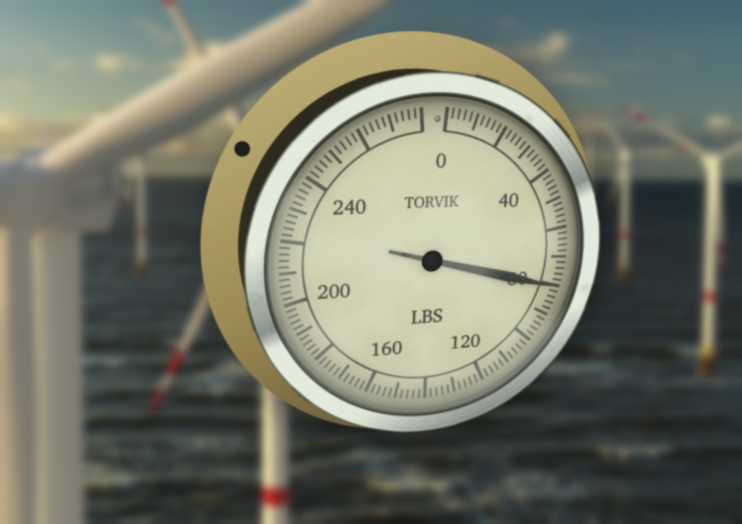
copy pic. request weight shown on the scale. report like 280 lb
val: 80 lb
